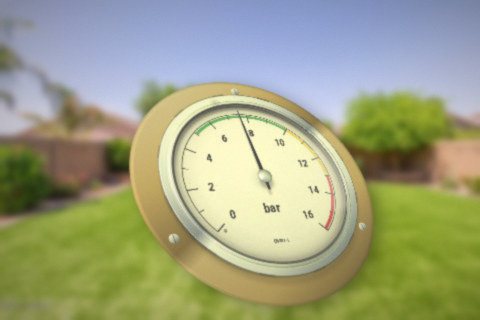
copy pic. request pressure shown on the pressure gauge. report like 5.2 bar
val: 7.5 bar
